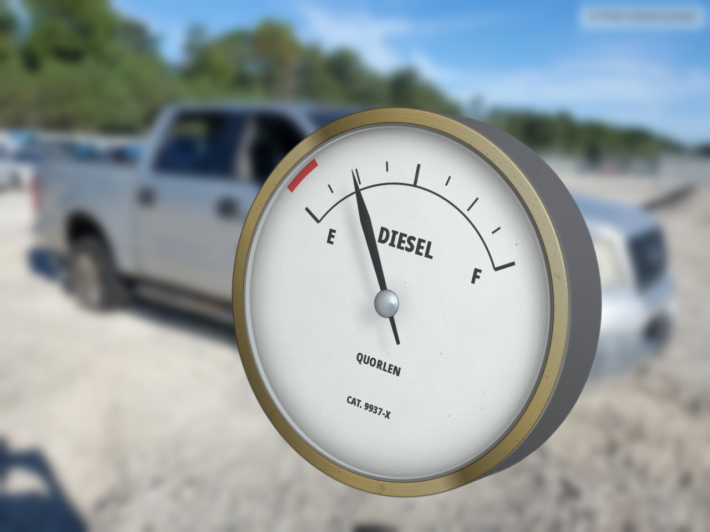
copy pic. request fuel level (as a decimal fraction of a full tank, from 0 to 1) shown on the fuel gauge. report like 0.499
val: 0.25
